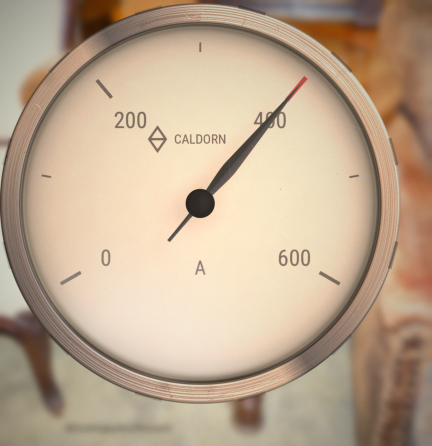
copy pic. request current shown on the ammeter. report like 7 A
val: 400 A
